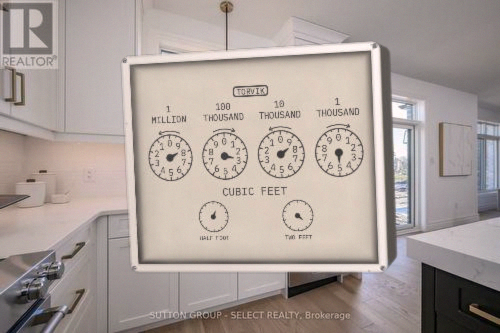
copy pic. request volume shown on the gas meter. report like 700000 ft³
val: 828500 ft³
